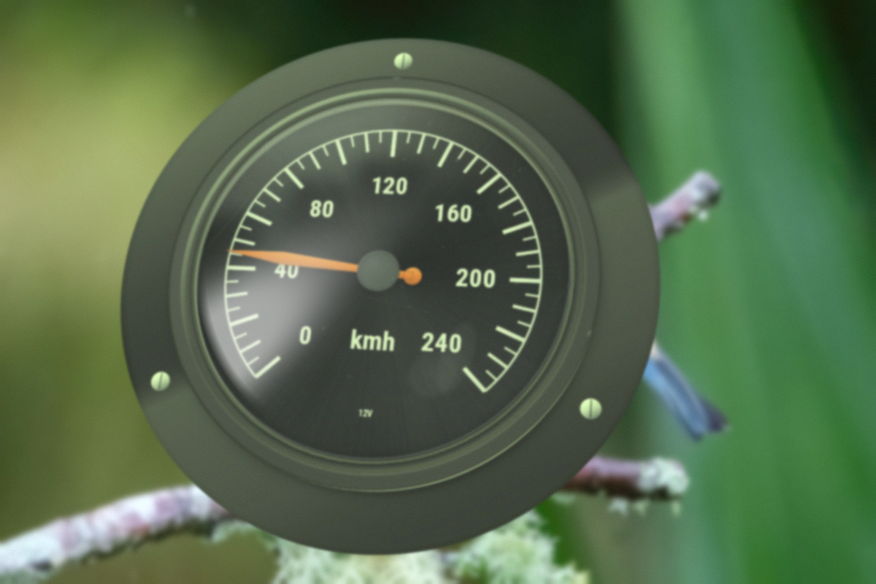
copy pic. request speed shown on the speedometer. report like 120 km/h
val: 45 km/h
